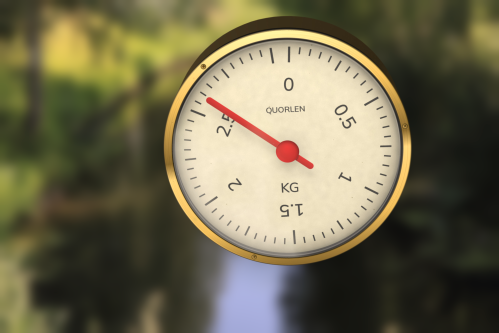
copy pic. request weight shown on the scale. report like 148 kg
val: 2.6 kg
